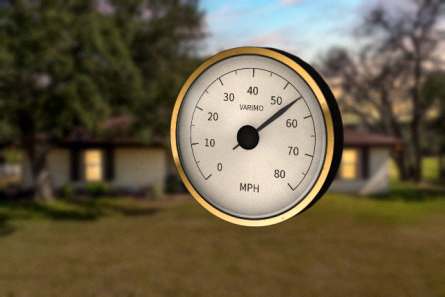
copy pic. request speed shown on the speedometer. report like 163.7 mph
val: 55 mph
